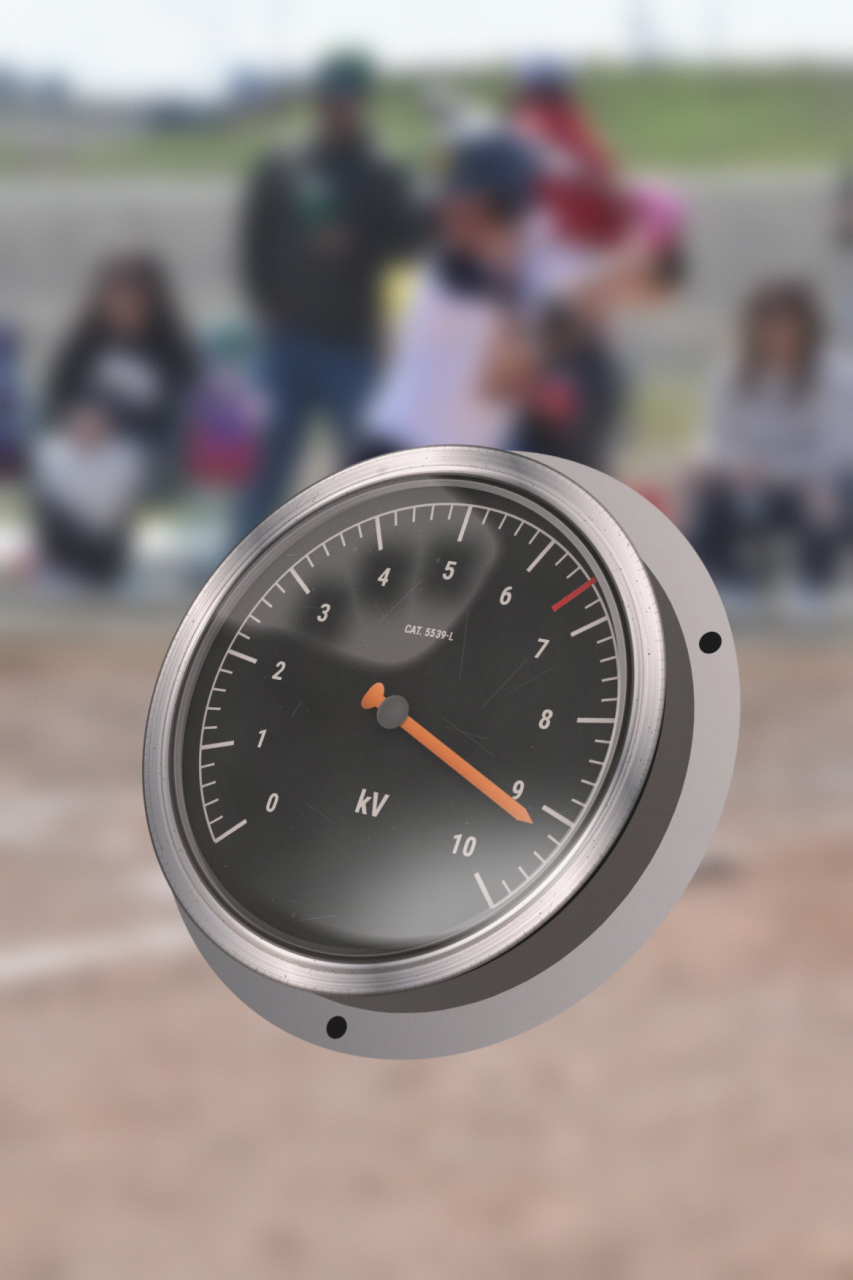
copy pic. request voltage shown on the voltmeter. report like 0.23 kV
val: 9.2 kV
